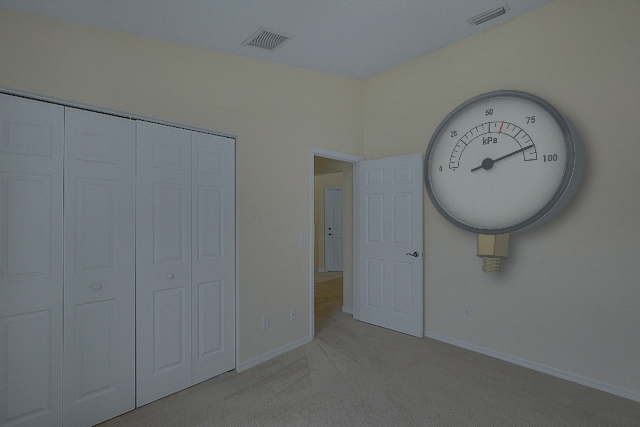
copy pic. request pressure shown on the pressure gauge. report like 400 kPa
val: 90 kPa
